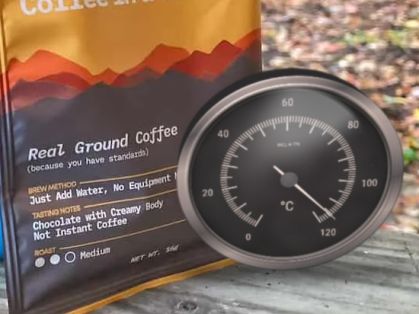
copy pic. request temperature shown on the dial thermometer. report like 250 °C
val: 115 °C
